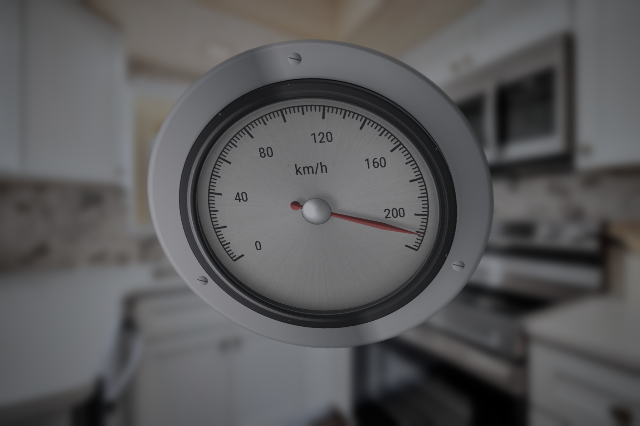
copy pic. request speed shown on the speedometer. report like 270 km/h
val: 210 km/h
